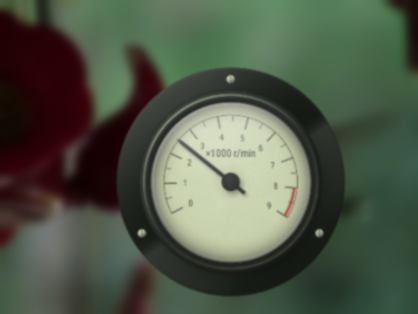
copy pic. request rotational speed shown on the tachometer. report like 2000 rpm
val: 2500 rpm
